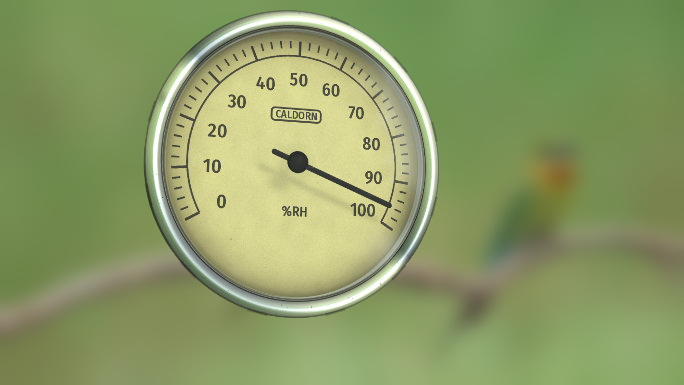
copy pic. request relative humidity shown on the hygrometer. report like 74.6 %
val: 96 %
